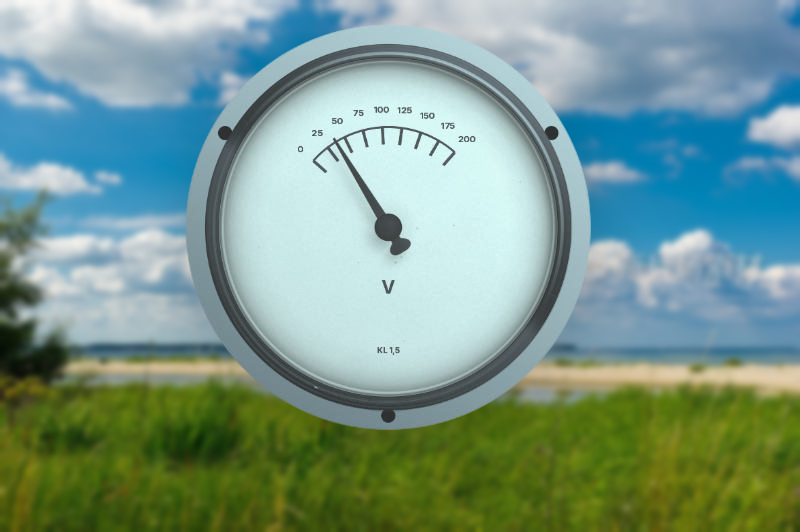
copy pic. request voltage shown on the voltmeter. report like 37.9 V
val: 37.5 V
